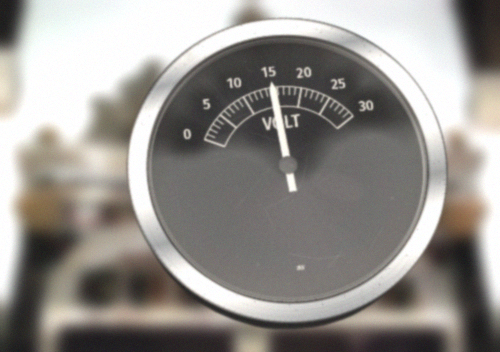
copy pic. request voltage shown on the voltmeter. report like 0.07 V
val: 15 V
